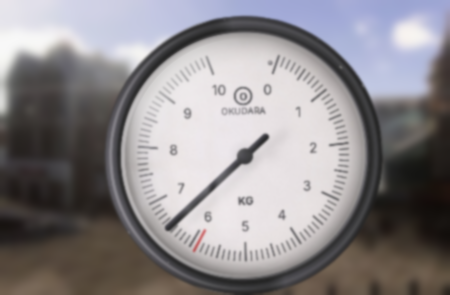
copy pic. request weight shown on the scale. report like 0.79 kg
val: 6.5 kg
